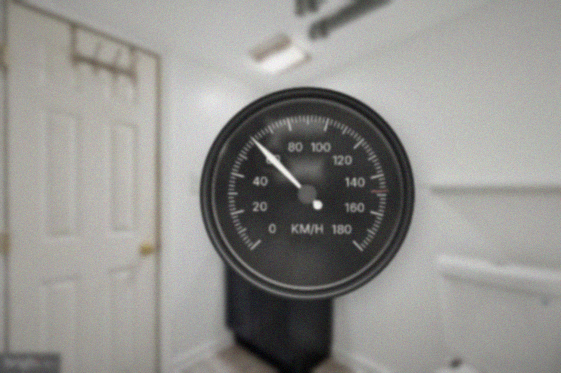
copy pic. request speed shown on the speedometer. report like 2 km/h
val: 60 km/h
